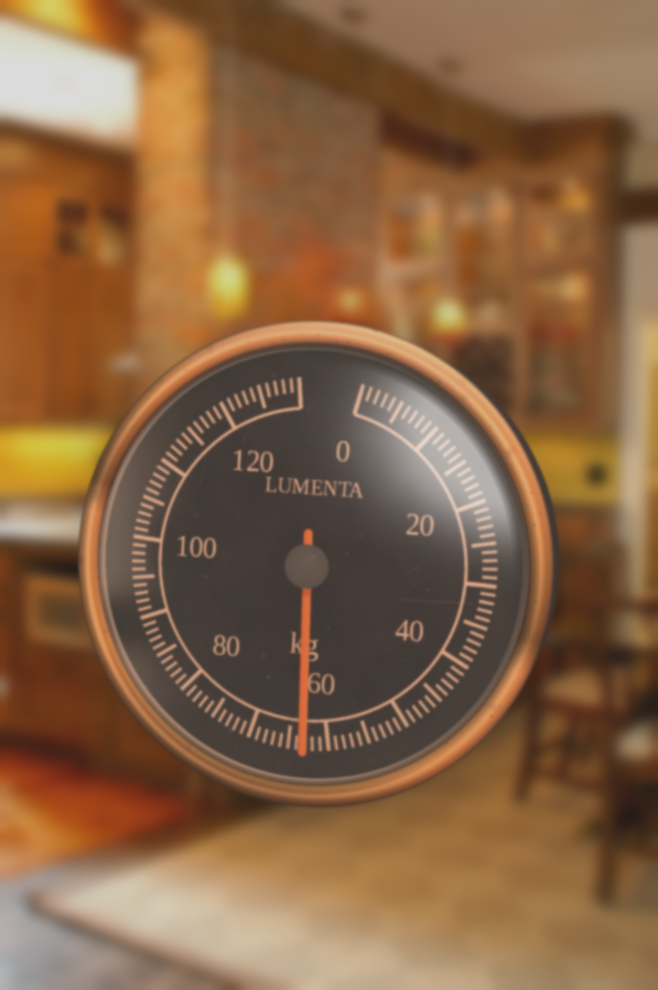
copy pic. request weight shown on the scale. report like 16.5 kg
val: 63 kg
